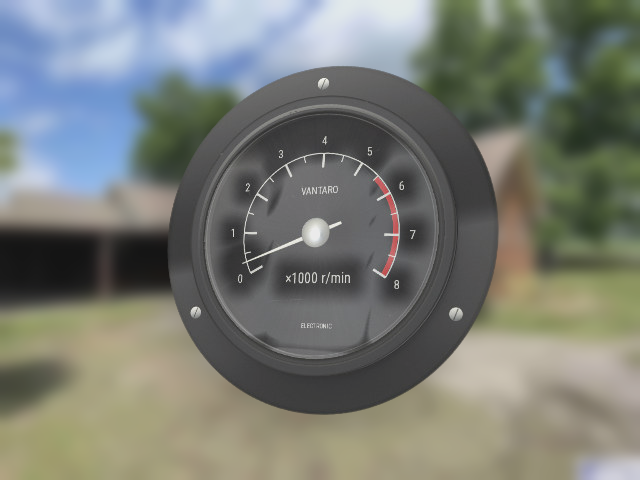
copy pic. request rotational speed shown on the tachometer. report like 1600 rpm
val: 250 rpm
